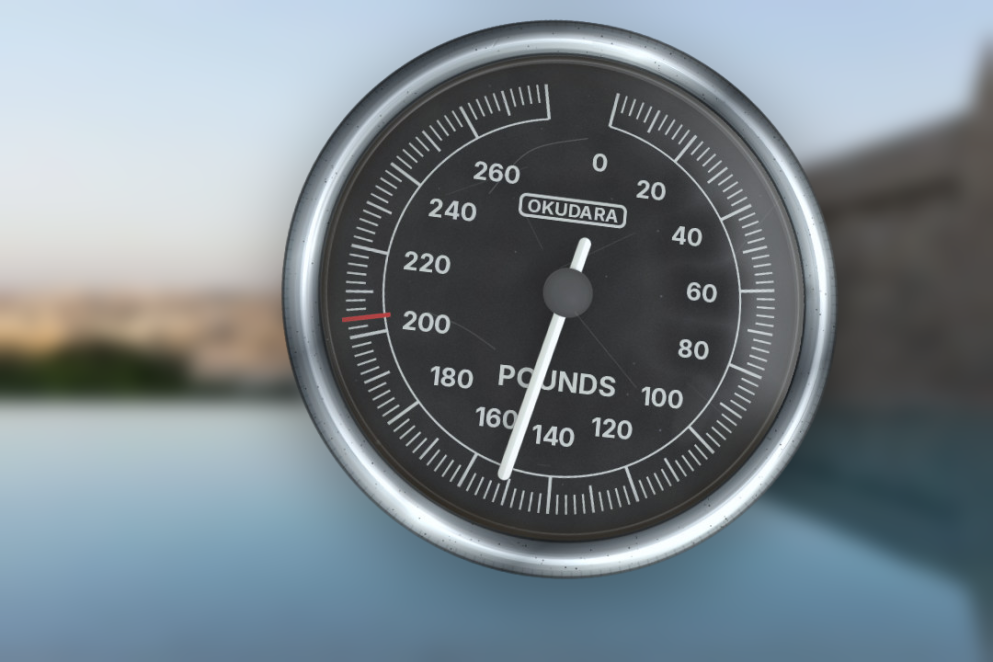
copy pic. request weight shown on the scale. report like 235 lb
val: 152 lb
